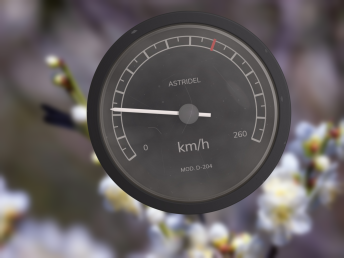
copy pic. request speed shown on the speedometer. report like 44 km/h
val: 45 km/h
